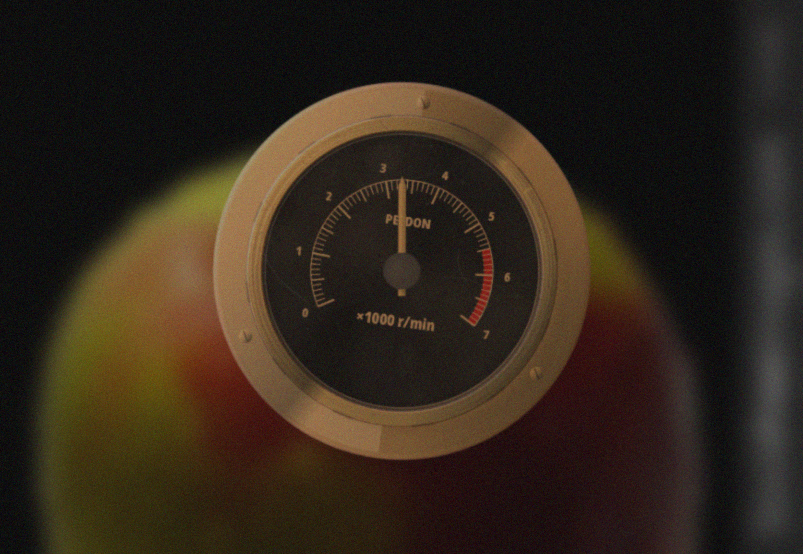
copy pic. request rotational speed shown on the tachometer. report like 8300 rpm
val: 3300 rpm
